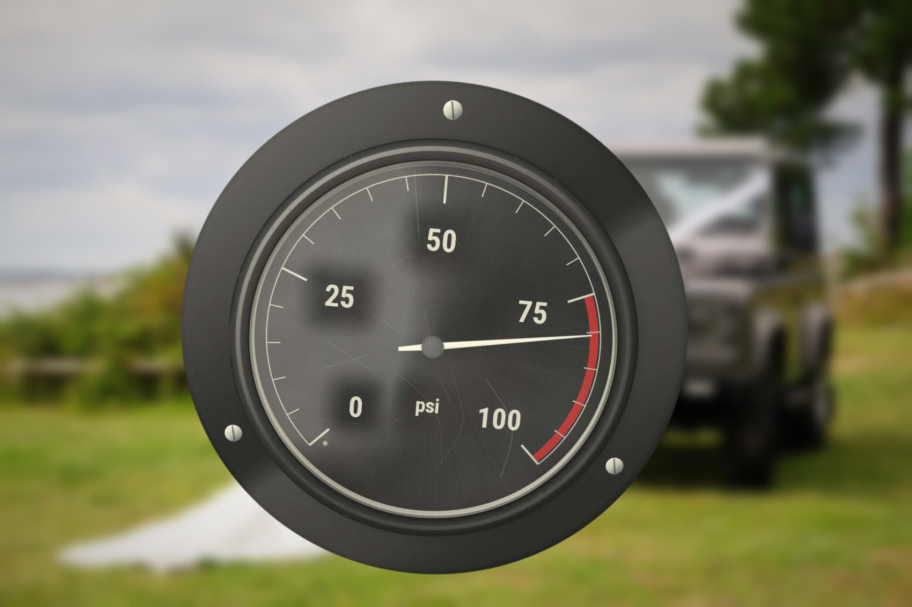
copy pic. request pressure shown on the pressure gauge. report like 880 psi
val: 80 psi
